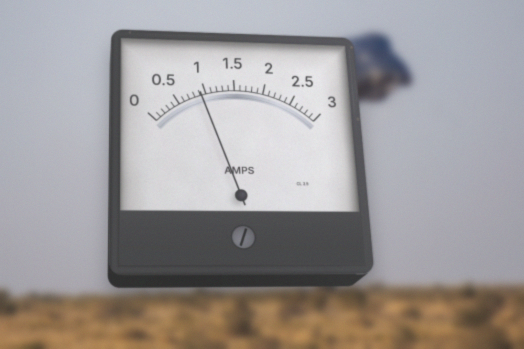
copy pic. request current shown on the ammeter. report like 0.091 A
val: 0.9 A
